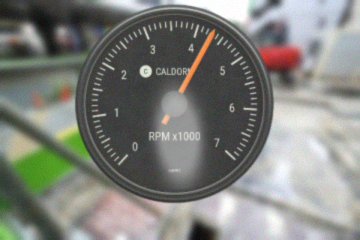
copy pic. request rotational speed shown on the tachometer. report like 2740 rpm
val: 4300 rpm
